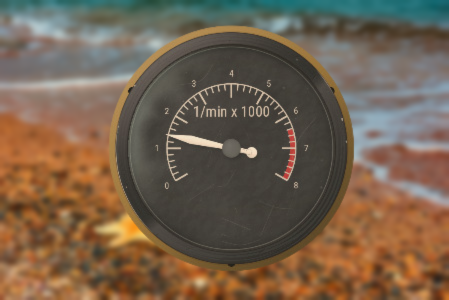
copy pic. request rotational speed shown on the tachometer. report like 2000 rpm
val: 1400 rpm
